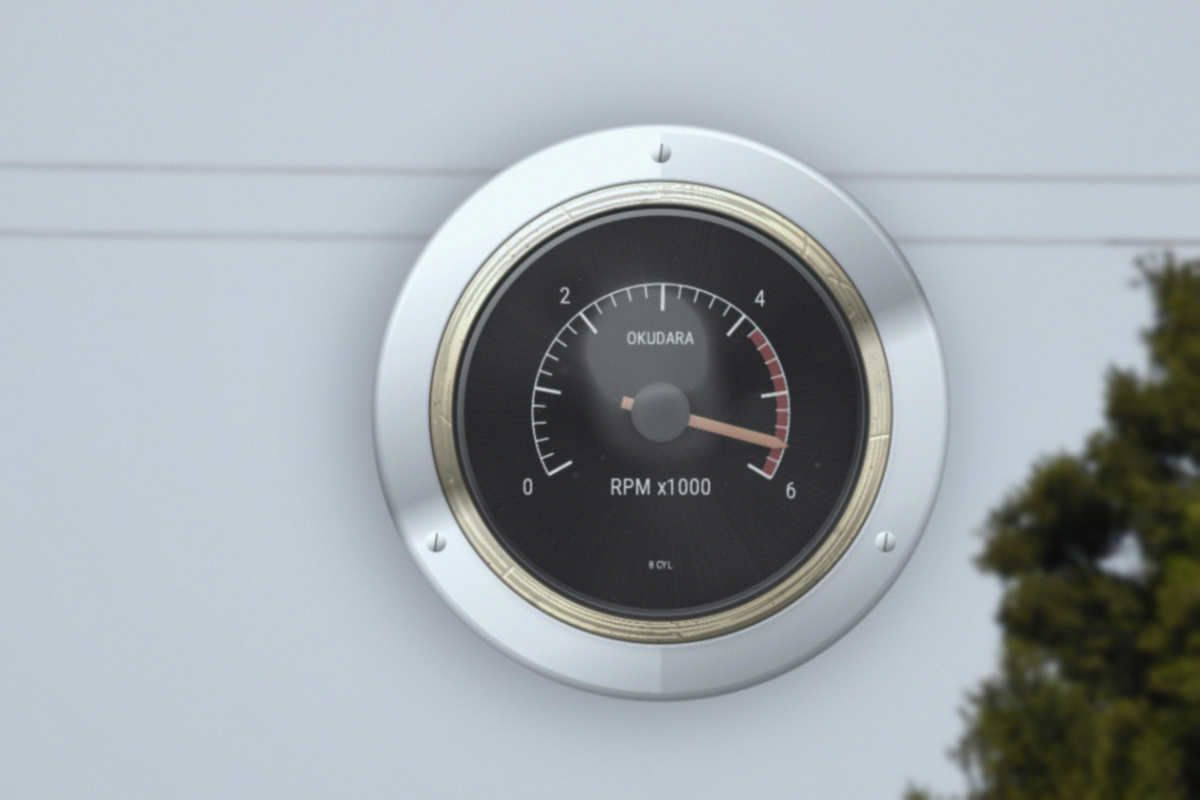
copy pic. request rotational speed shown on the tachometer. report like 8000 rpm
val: 5600 rpm
